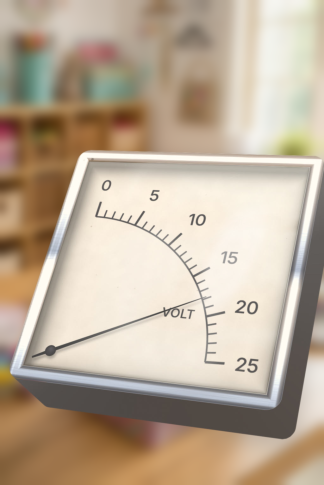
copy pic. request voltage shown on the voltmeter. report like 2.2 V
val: 18 V
